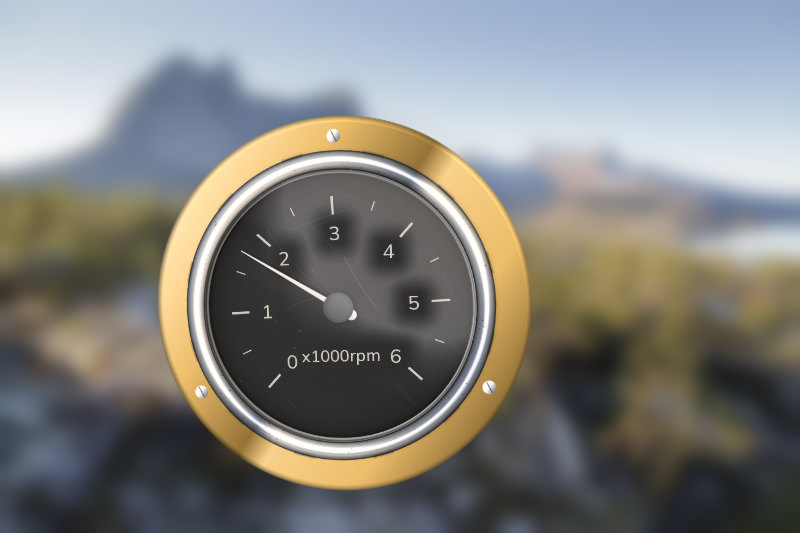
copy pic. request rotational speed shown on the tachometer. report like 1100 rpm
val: 1750 rpm
